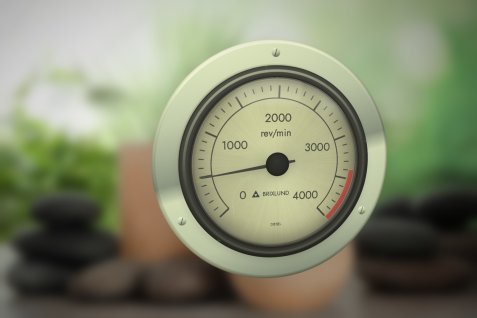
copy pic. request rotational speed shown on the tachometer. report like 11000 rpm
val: 500 rpm
